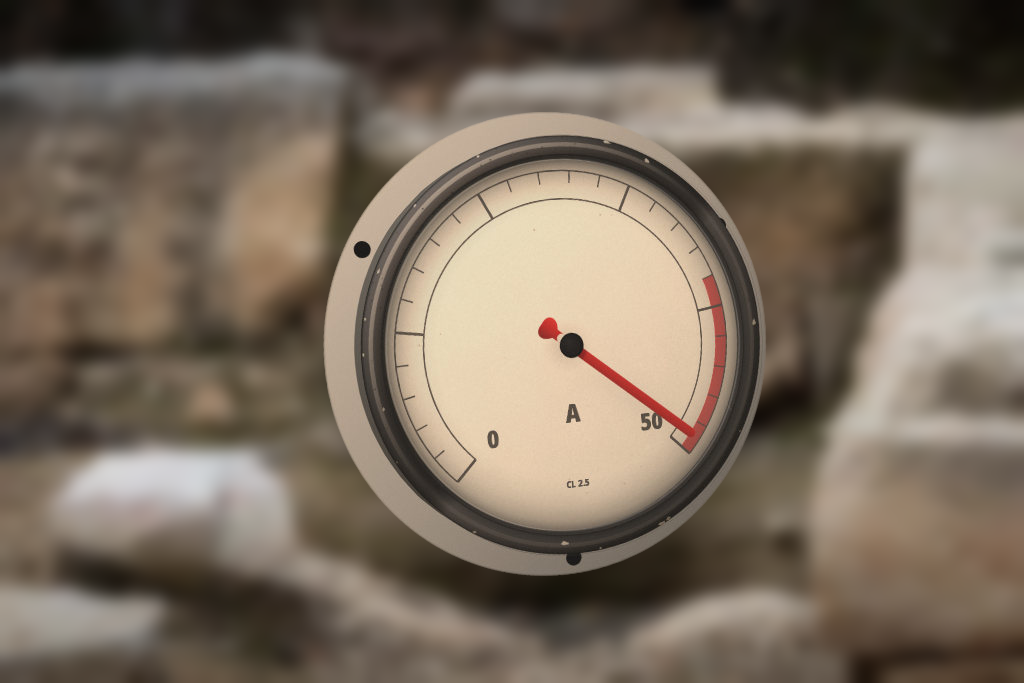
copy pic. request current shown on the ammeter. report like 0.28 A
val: 49 A
